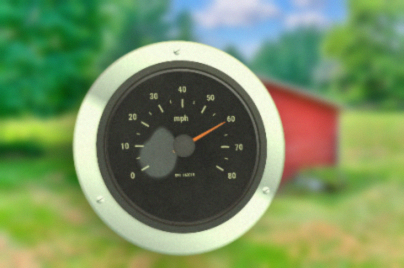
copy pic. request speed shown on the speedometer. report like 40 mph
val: 60 mph
